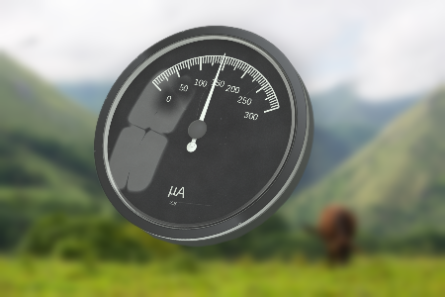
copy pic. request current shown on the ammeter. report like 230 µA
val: 150 µA
